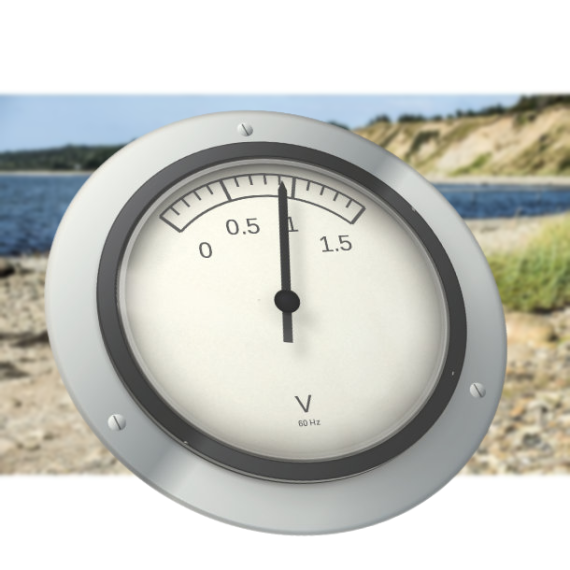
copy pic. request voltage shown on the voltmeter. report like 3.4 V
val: 0.9 V
